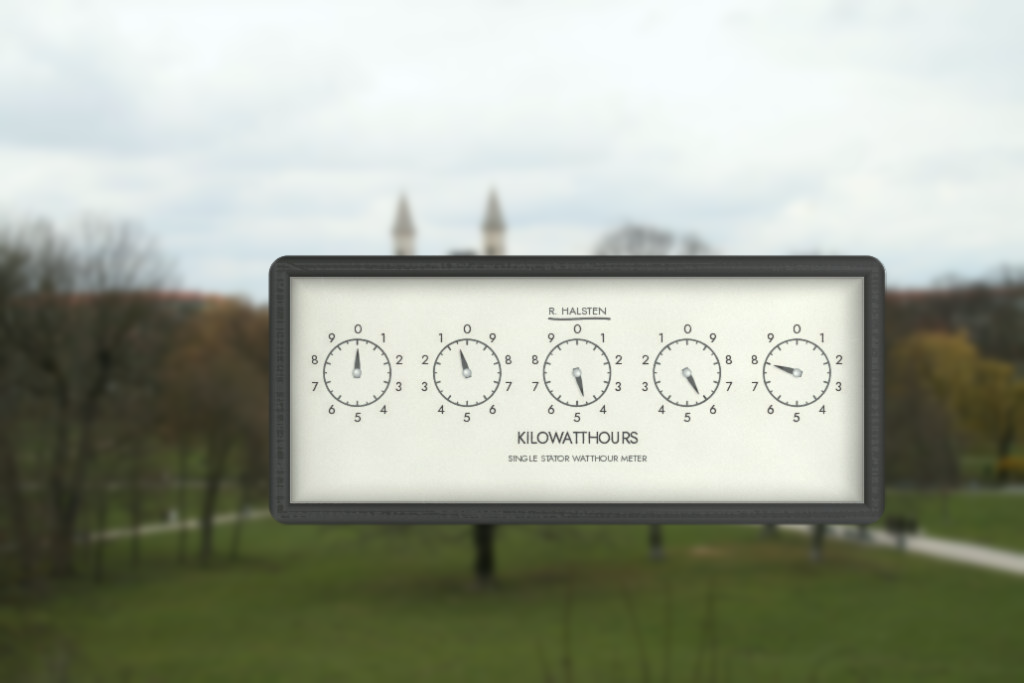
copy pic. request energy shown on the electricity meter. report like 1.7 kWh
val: 458 kWh
